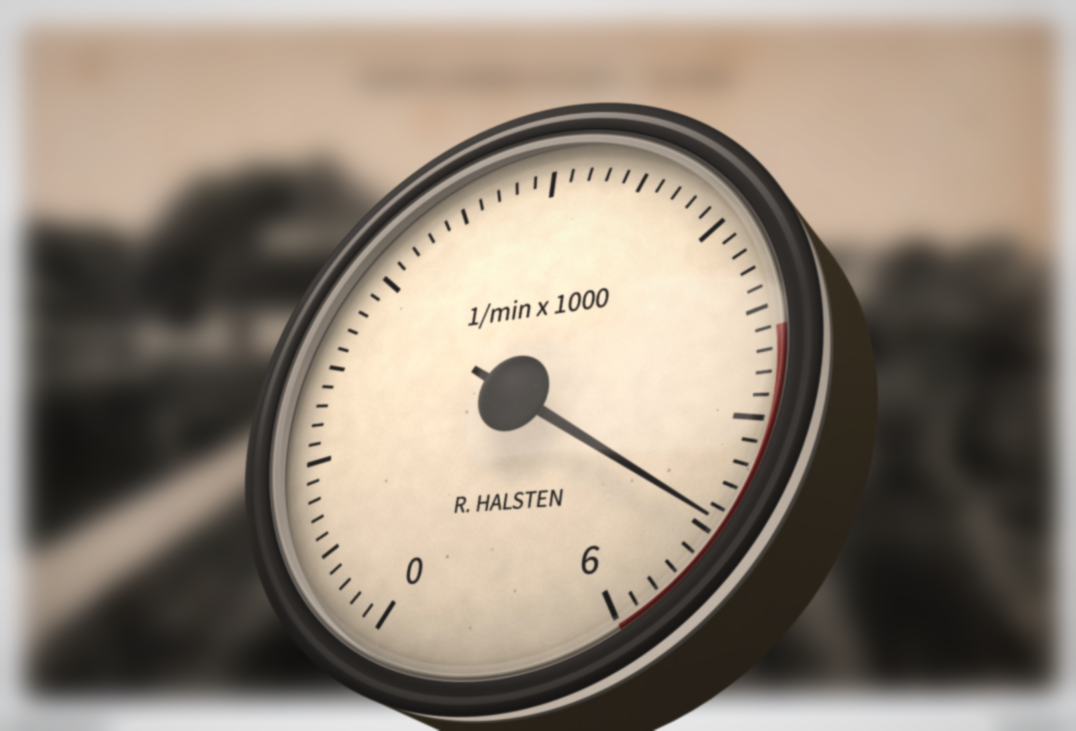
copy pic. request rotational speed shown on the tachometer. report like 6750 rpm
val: 5450 rpm
